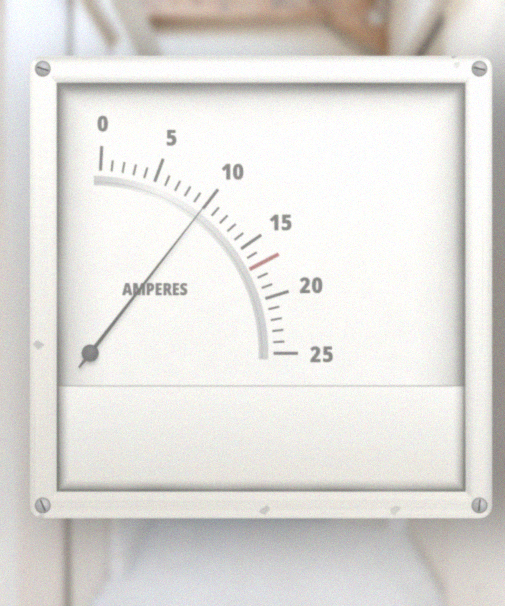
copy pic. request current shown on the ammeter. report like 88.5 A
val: 10 A
